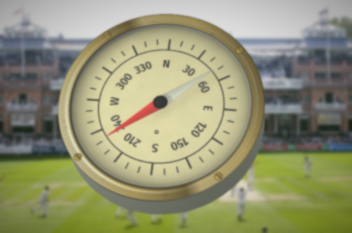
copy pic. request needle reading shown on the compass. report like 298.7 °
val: 230 °
